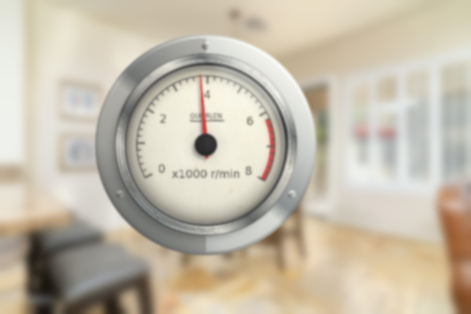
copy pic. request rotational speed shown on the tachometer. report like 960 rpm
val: 3800 rpm
